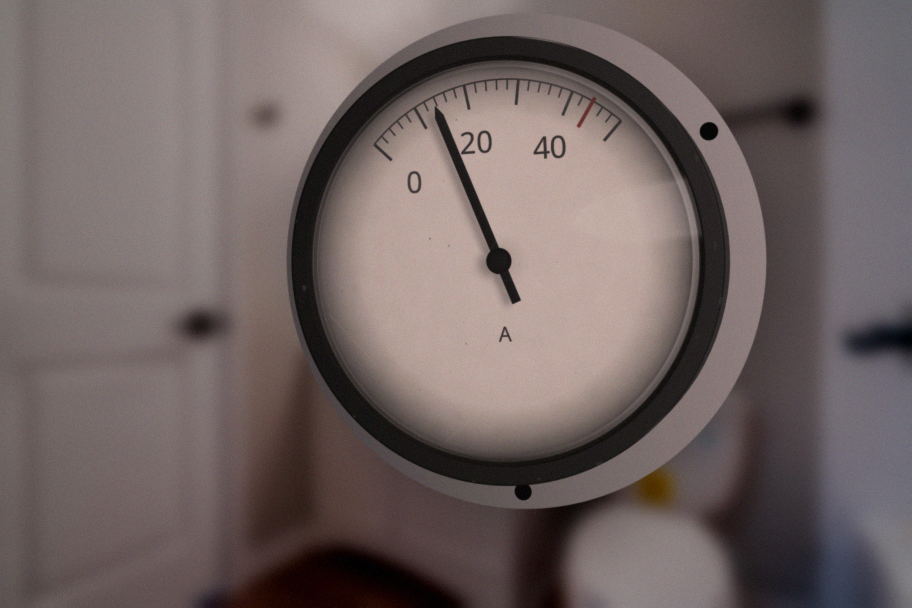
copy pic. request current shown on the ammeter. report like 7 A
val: 14 A
